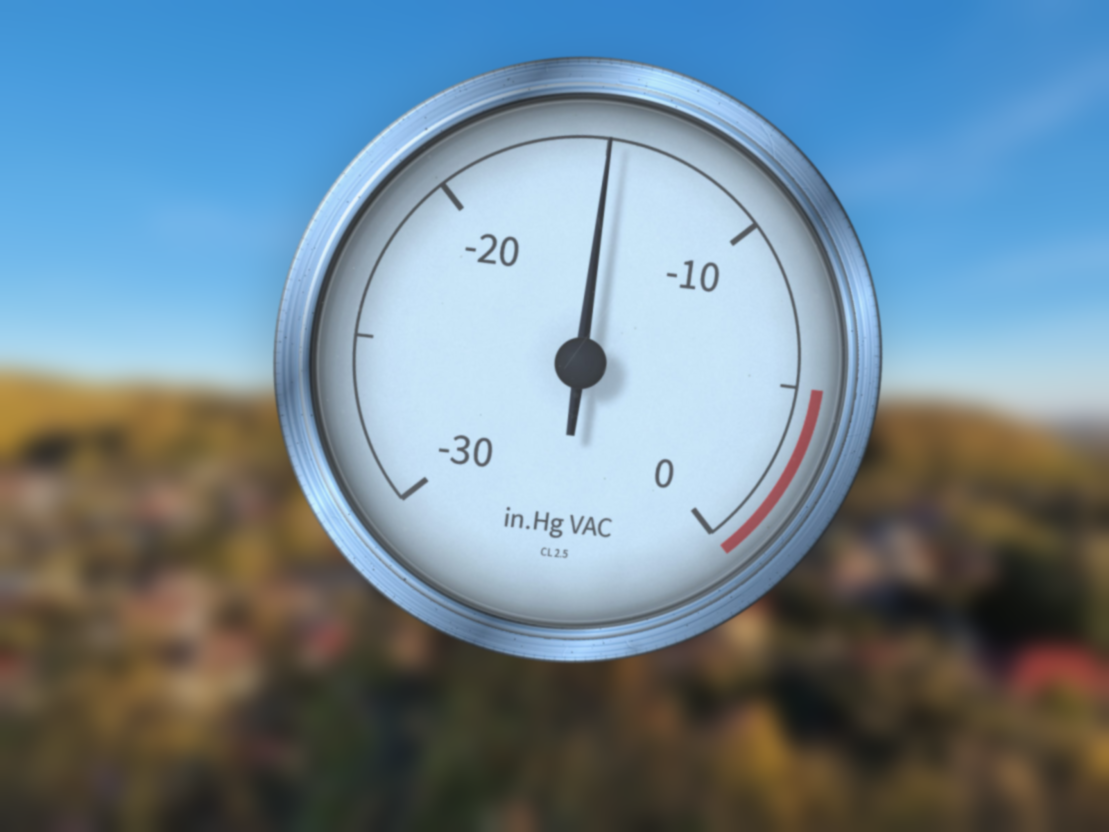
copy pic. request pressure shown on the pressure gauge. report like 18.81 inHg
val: -15 inHg
